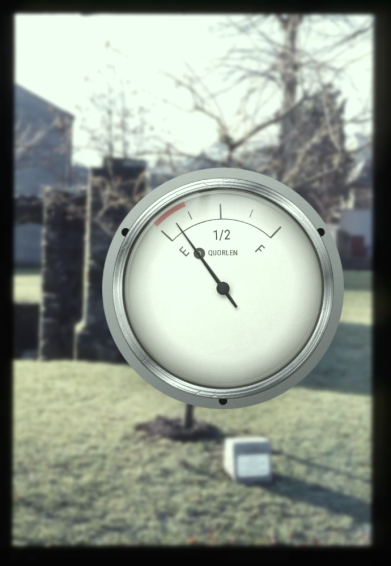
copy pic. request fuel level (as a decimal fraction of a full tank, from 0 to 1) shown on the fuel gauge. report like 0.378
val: 0.125
